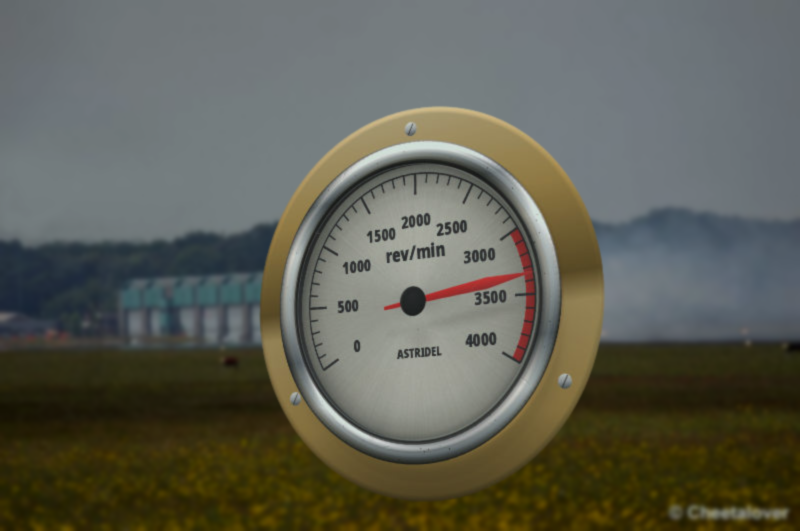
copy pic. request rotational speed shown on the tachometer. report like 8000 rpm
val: 3350 rpm
